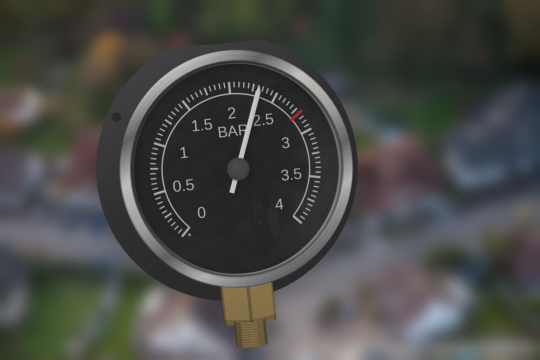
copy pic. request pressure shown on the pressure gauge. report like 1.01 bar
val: 2.3 bar
